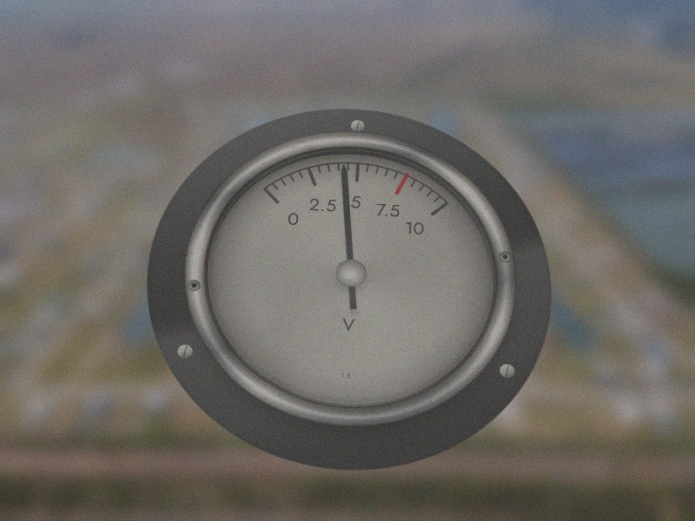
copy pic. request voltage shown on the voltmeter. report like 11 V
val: 4.25 V
